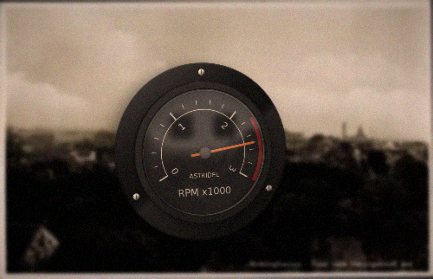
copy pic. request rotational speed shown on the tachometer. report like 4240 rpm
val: 2500 rpm
